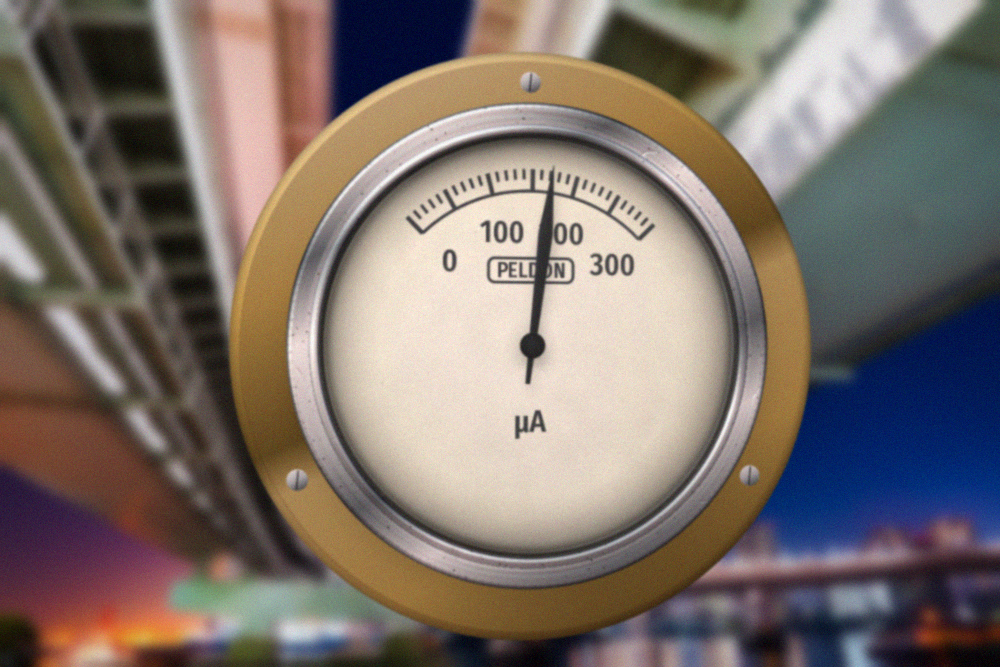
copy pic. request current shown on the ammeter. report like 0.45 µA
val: 170 µA
